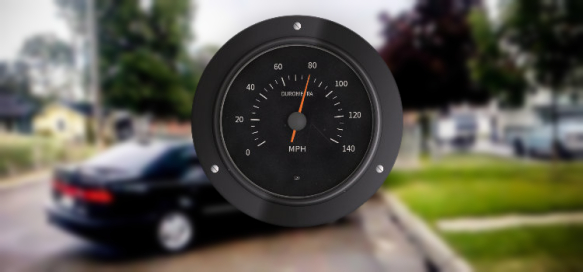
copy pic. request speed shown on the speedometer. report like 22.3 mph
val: 80 mph
